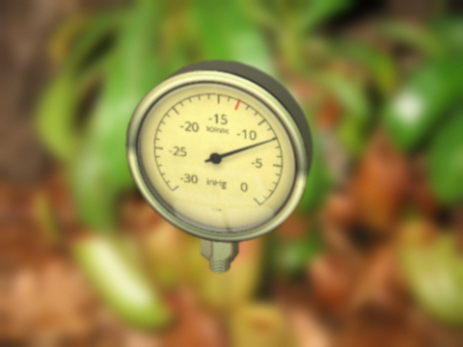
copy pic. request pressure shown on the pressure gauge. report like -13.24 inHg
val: -8 inHg
